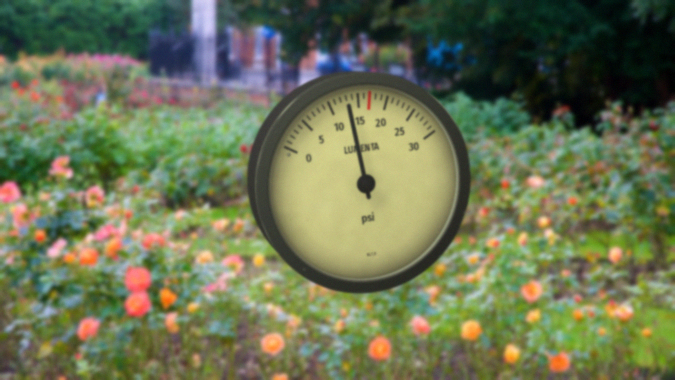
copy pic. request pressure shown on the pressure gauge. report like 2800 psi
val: 13 psi
